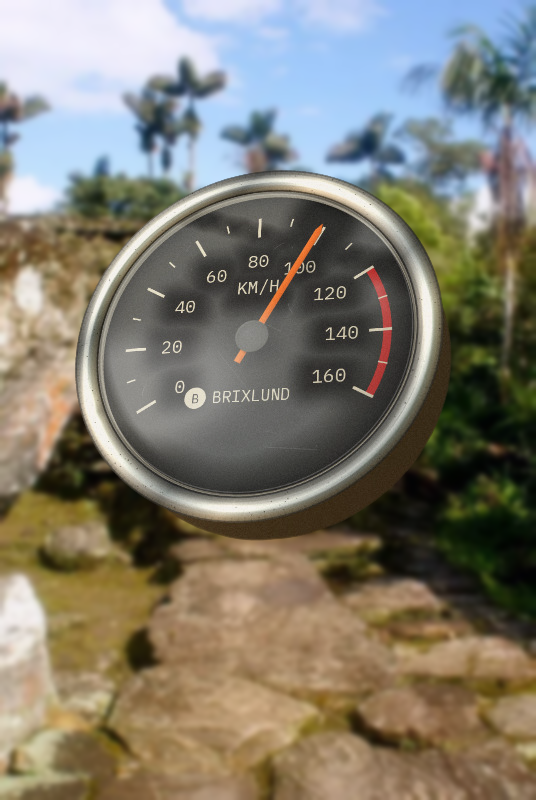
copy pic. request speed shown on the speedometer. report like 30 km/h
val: 100 km/h
